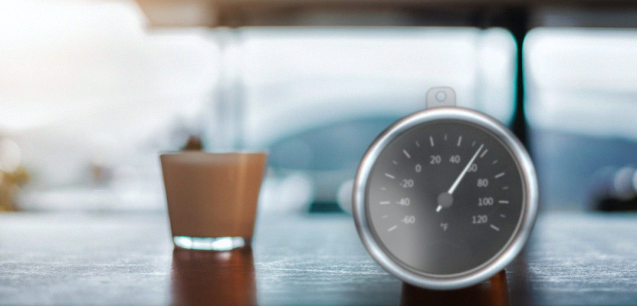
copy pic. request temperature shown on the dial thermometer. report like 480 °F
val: 55 °F
